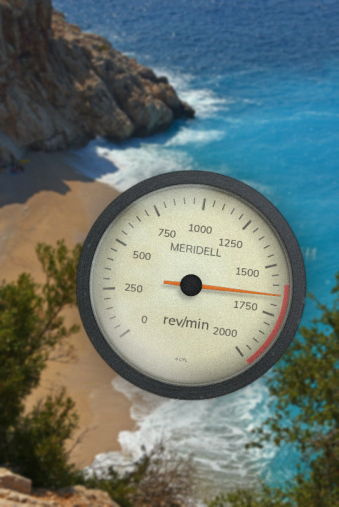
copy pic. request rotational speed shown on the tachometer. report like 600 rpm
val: 1650 rpm
